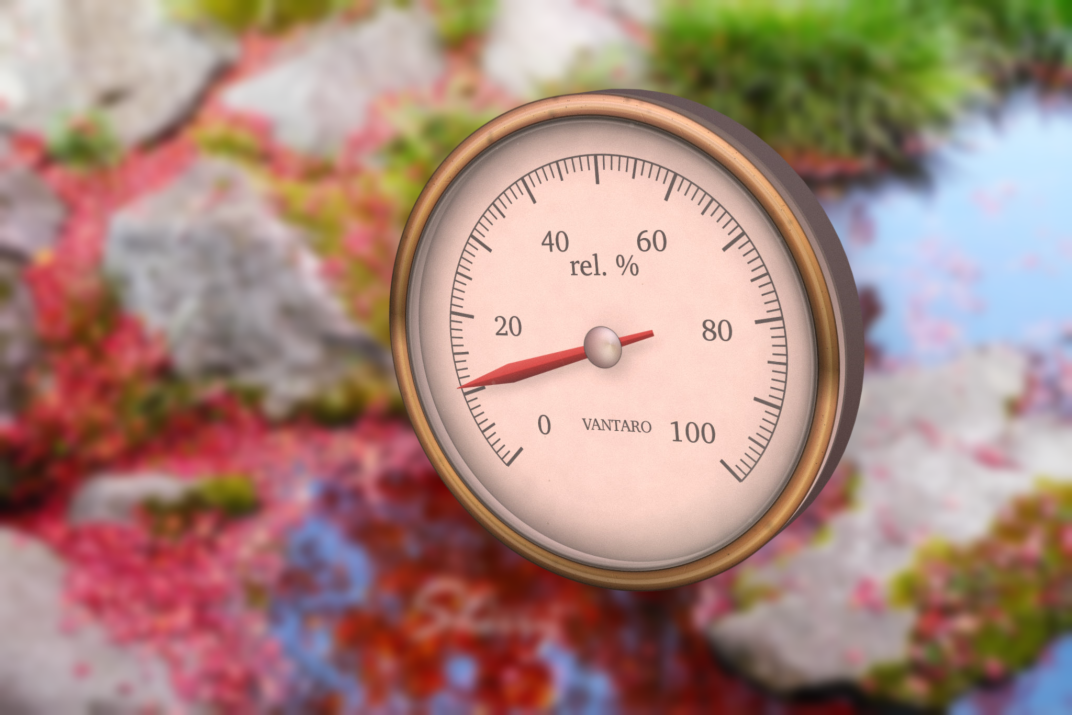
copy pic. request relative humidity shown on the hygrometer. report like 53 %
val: 11 %
